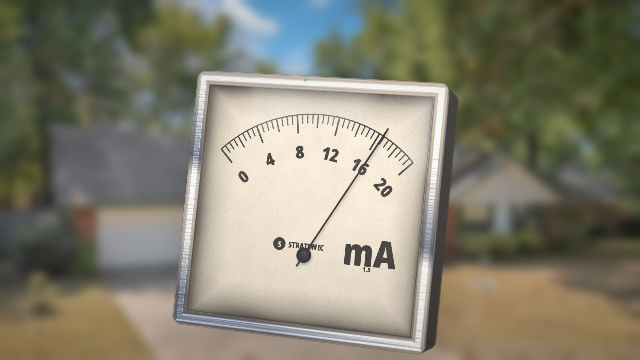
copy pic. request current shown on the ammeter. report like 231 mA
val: 16.5 mA
